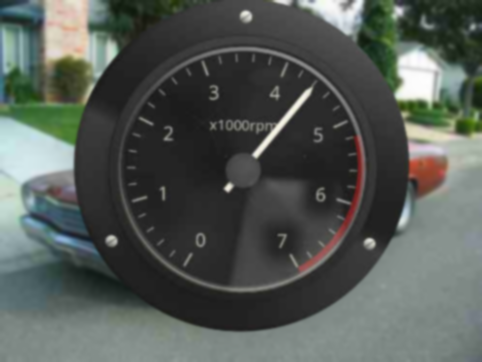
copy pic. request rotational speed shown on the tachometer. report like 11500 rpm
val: 4400 rpm
